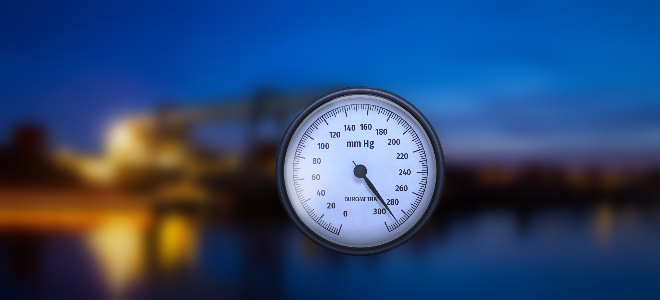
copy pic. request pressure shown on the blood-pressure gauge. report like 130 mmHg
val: 290 mmHg
